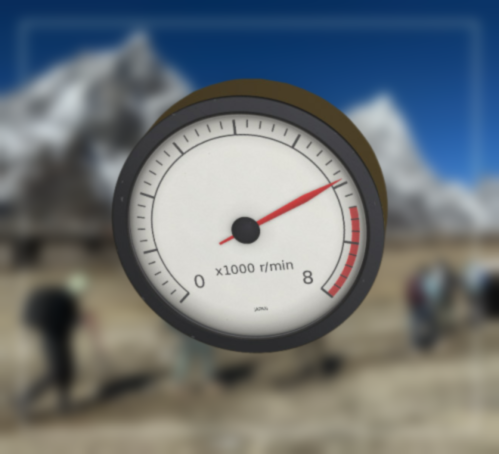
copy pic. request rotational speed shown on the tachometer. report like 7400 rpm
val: 5900 rpm
